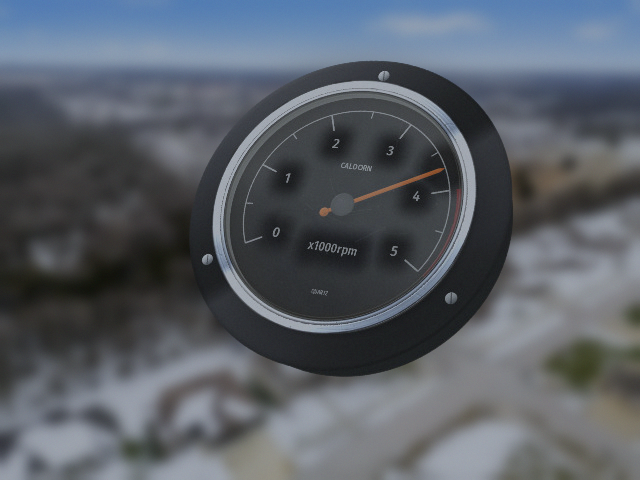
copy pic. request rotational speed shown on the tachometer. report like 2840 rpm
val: 3750 rpm
